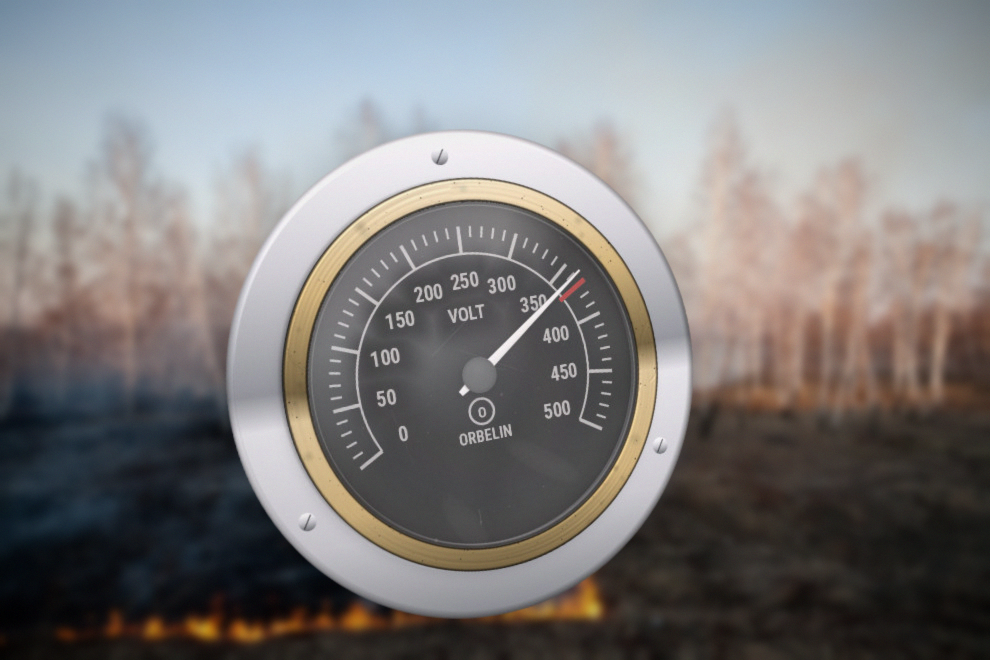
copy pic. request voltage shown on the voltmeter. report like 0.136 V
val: 360 V
